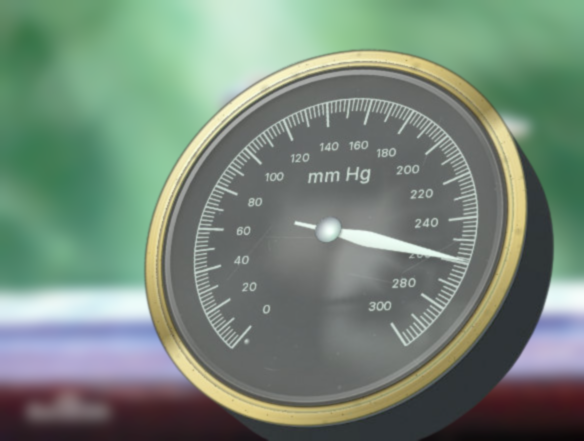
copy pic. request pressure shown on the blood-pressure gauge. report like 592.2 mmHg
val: 260 mmHg
